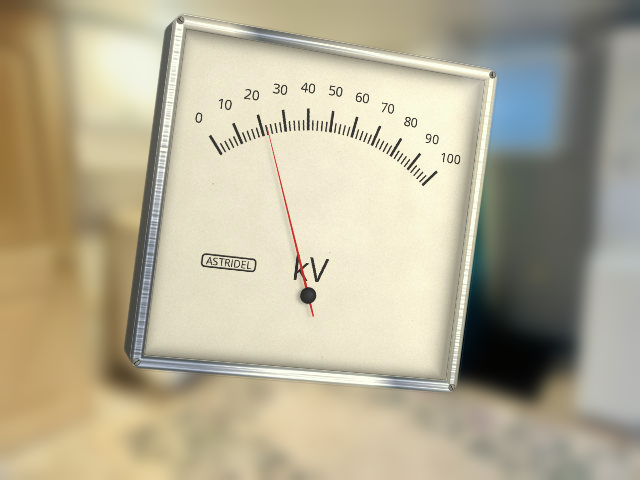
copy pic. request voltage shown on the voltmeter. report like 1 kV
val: 22 kV
